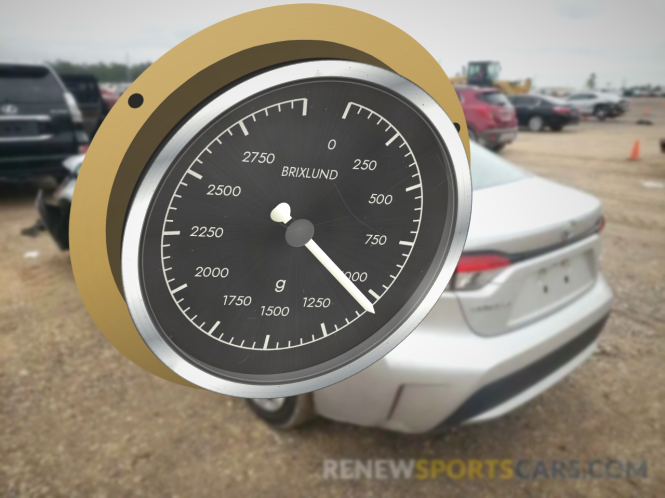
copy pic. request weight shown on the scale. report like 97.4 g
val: 1050 g
